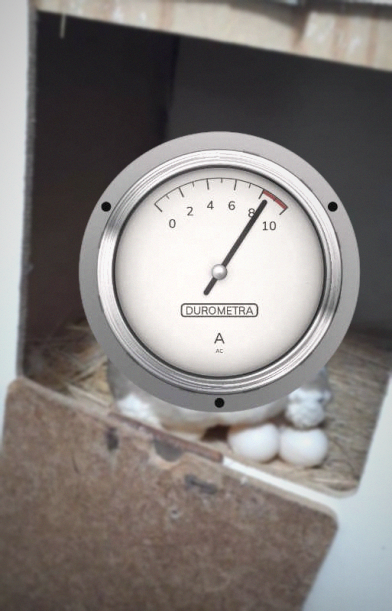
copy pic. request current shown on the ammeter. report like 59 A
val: 8.5 A
